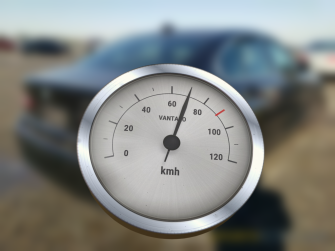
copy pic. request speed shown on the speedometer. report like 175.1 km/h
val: 70 km/h
